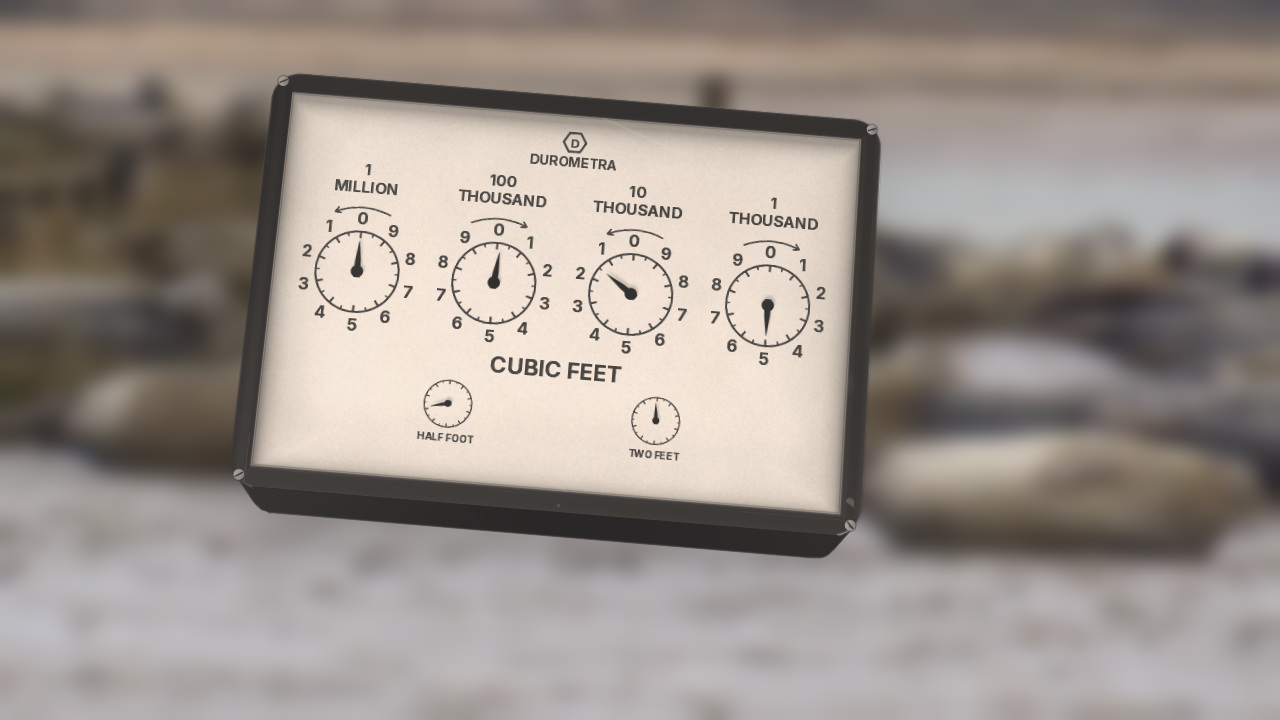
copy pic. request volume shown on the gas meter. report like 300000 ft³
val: 1500 ft³
